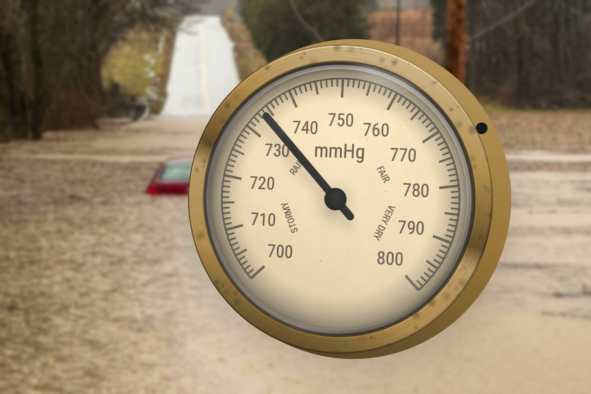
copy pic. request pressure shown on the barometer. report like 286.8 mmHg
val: 734 mmHg
